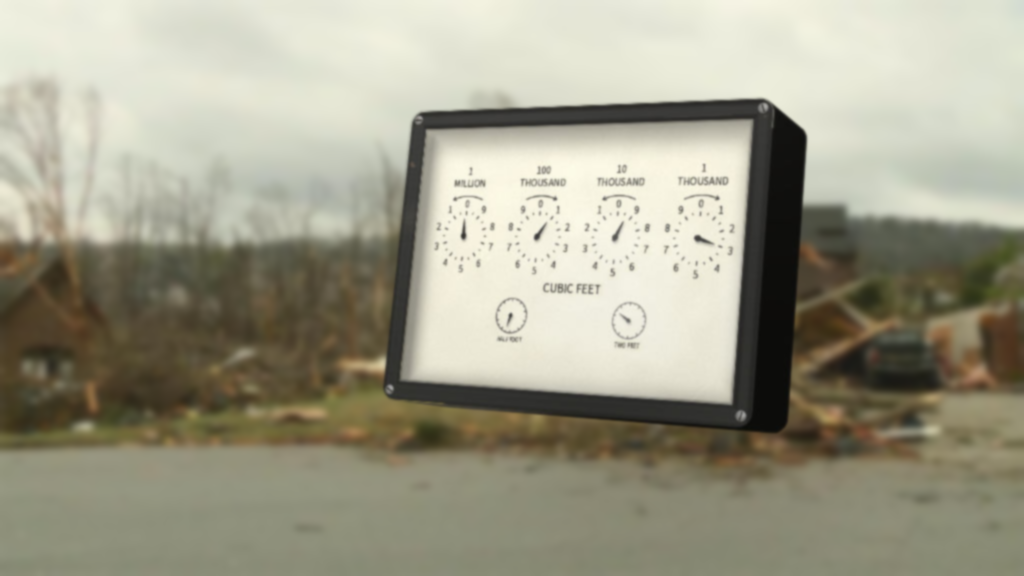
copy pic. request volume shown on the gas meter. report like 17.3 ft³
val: 9300 ft³
